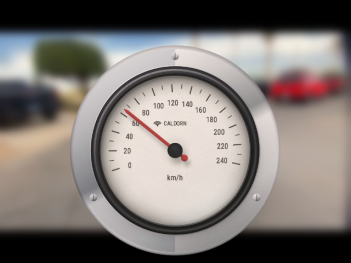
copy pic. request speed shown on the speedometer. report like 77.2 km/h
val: 65 km/h
